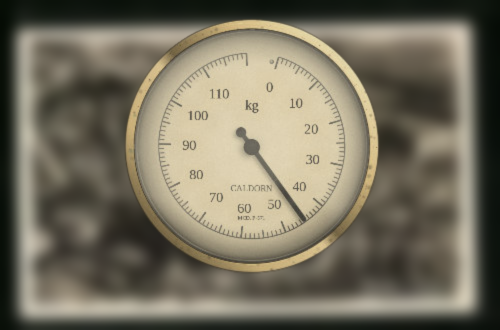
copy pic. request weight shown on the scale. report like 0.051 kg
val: 45 kg
